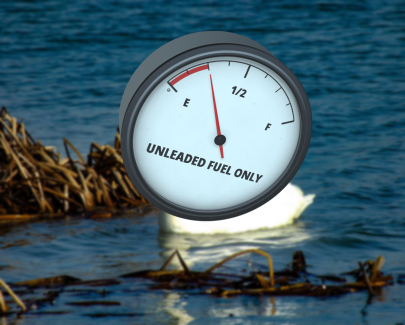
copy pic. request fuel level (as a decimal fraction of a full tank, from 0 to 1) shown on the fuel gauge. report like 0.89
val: 0.25
